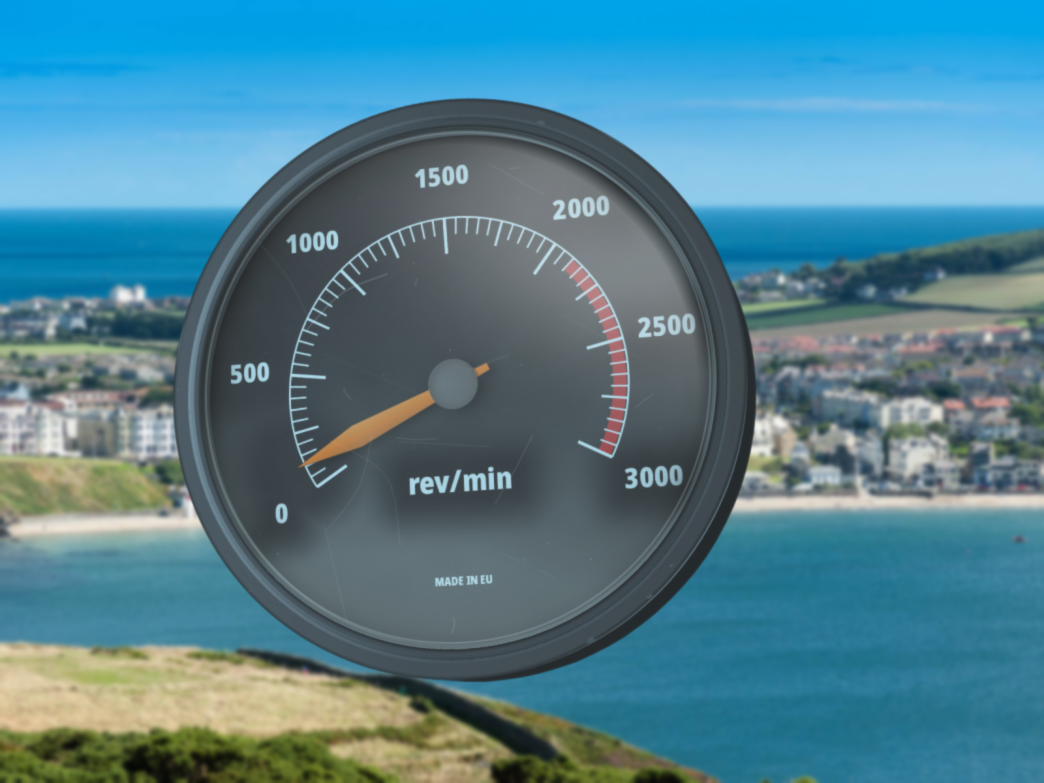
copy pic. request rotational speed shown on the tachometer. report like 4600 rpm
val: 100 rpm
